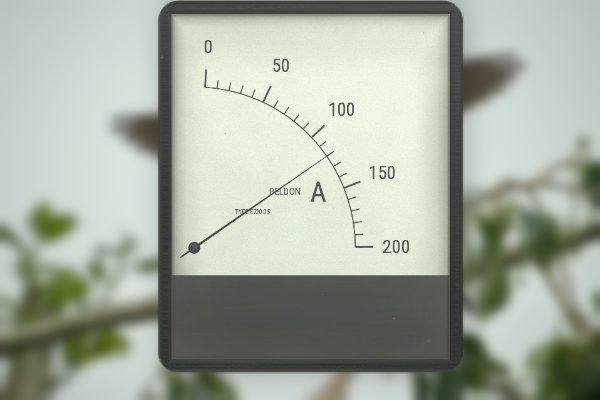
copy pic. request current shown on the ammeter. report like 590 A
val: 120 A
